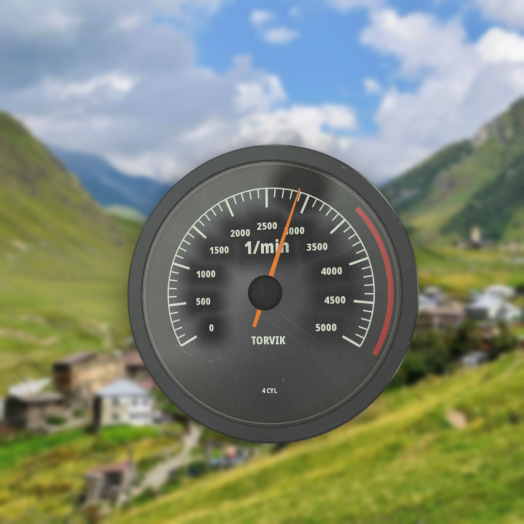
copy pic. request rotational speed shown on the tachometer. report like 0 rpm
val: 2900 rpm
